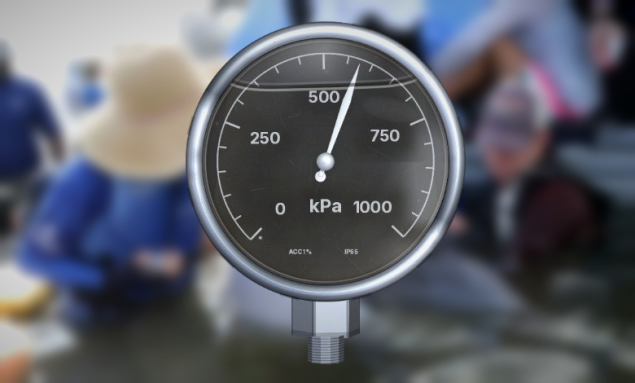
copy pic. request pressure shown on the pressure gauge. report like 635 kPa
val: 575 kPa
